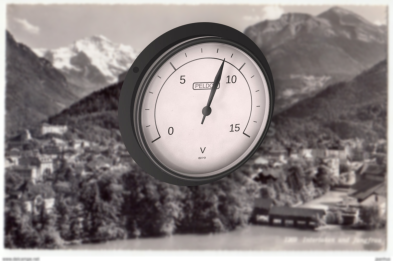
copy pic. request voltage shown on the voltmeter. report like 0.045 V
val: 8.5 V
